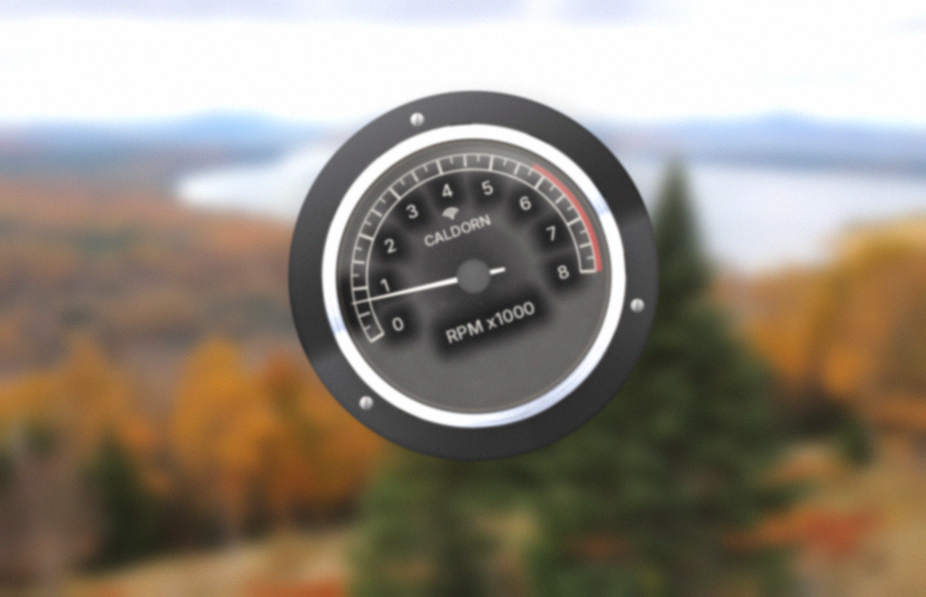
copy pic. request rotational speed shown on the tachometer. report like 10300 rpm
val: 750 rpm
